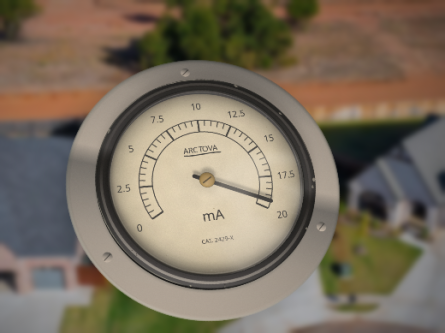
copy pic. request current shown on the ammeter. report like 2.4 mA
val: 19.5 mA
